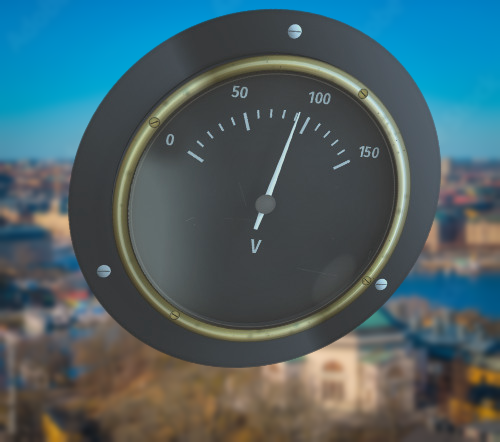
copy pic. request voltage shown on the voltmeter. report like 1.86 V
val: 90 V
